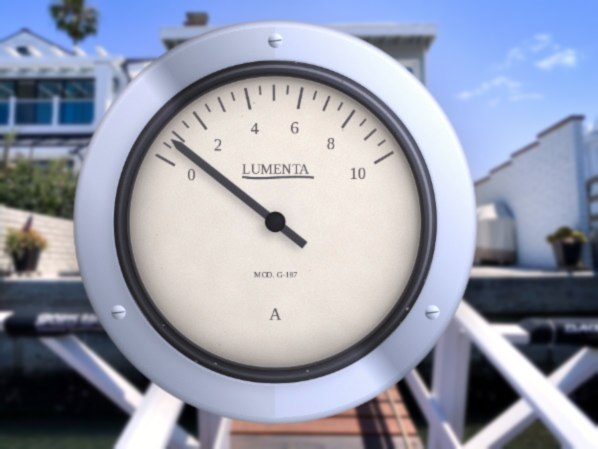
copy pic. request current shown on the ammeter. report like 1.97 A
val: 0.75 A
